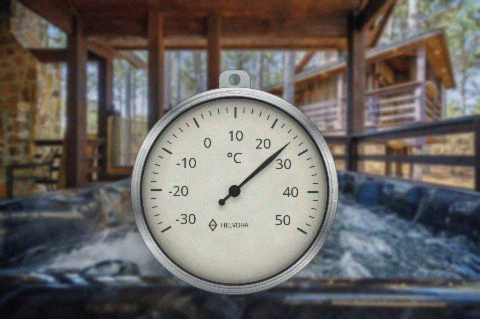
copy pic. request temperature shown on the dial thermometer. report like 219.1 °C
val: 26 °C
